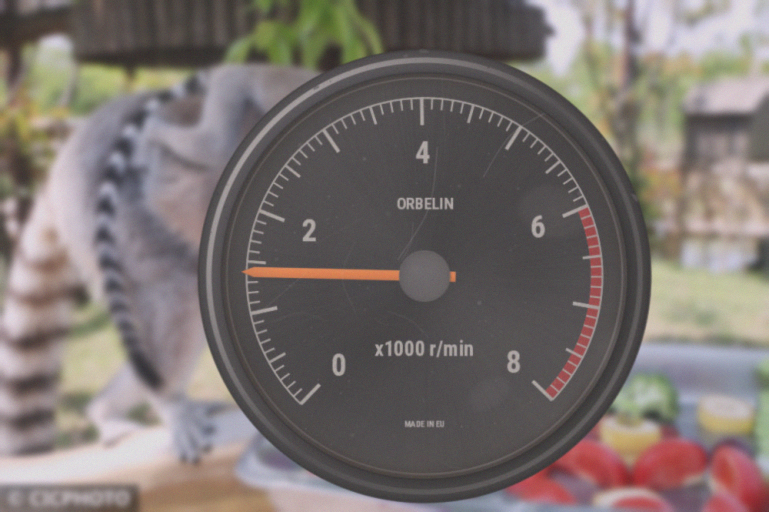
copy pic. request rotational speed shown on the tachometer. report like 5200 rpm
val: 1400 rpm
